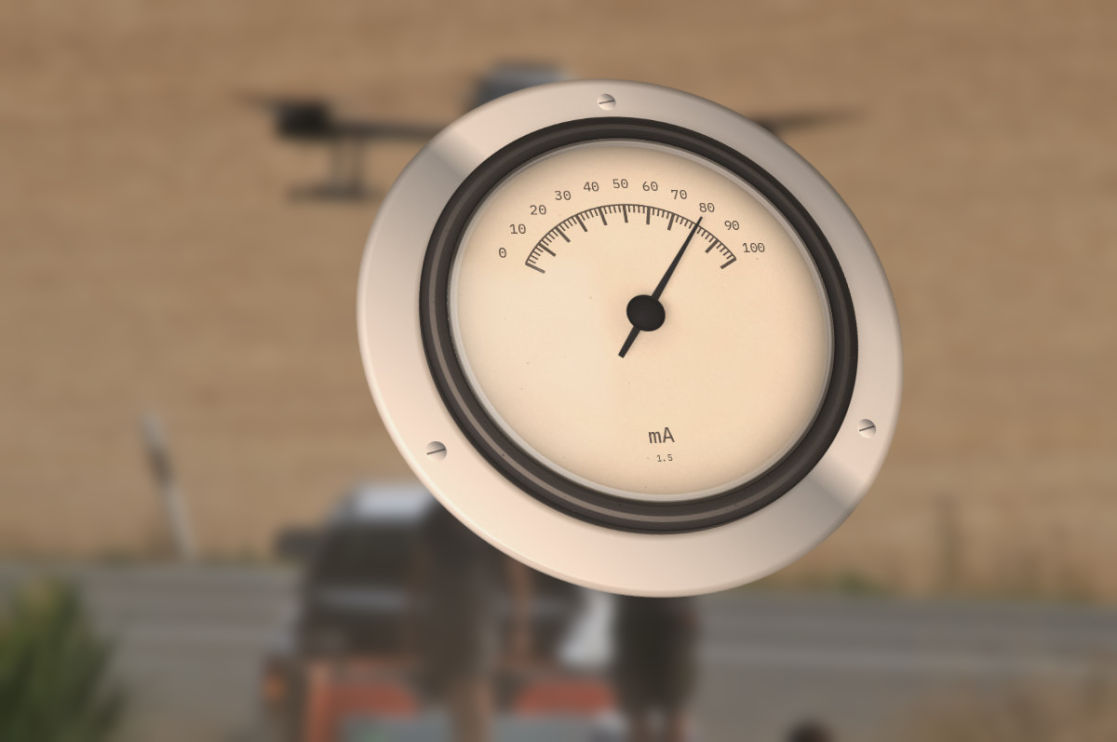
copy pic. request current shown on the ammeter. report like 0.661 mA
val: 80 mA
